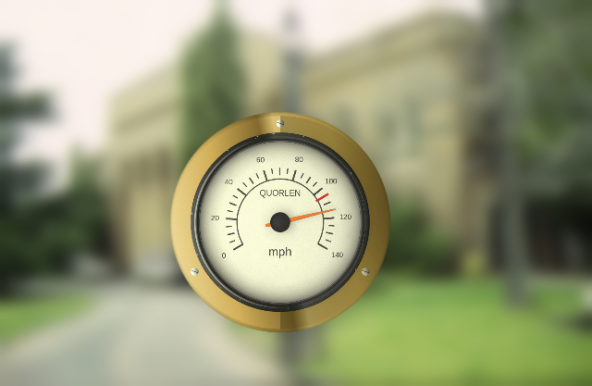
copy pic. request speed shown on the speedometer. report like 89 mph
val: 115 mph
